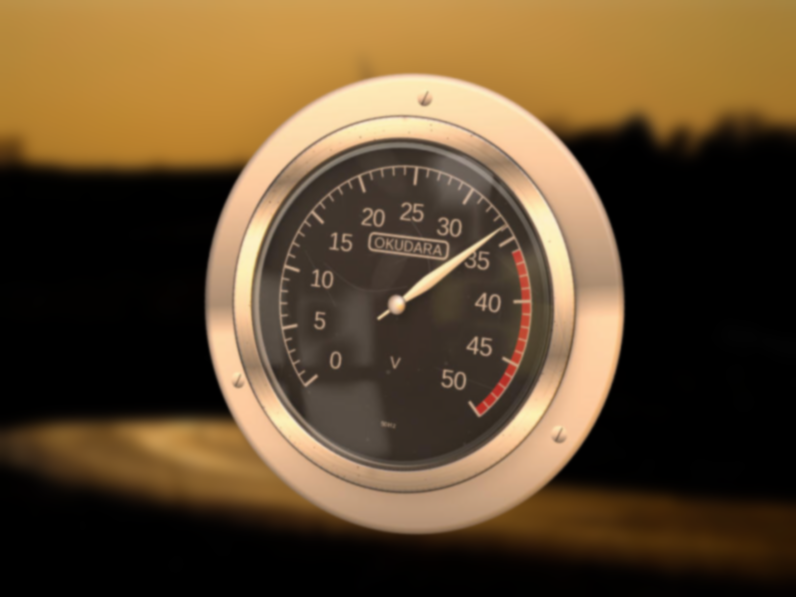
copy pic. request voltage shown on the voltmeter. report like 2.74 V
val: 34 V
